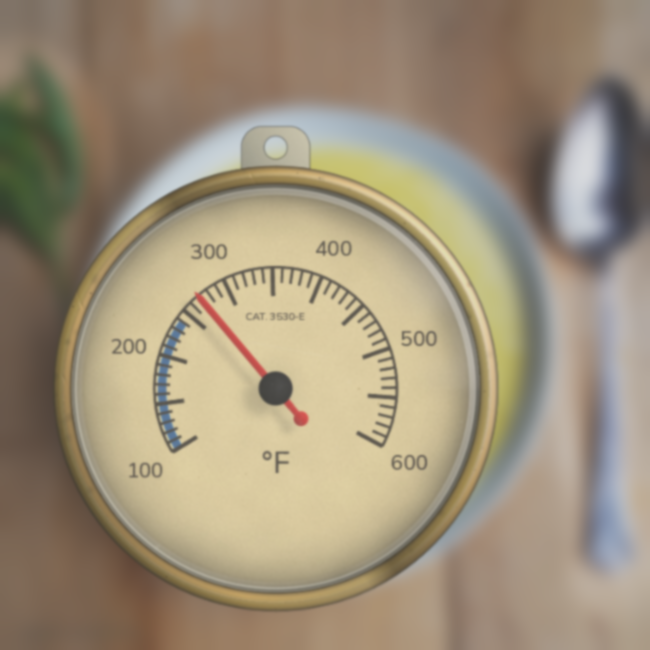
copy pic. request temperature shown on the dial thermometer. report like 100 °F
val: 270 °F
